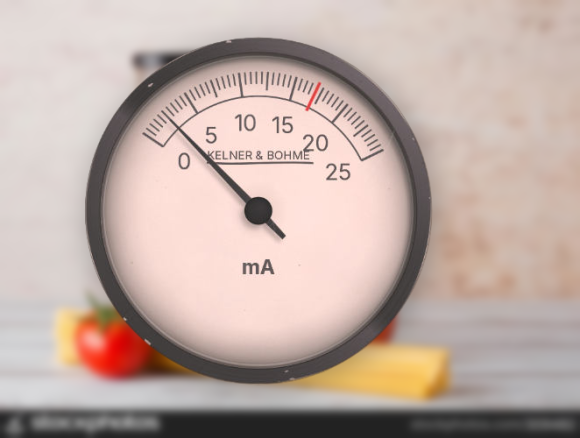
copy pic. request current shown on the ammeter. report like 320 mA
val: 2.5 mA
